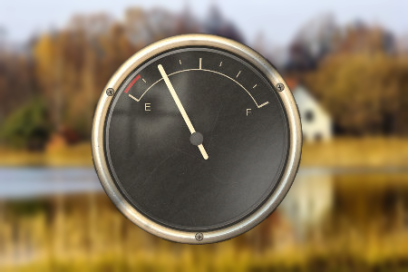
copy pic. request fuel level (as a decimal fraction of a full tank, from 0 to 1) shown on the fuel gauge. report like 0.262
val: 0.25
